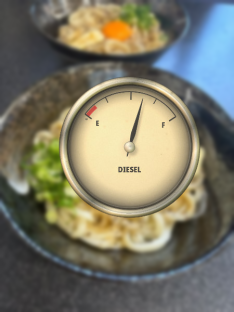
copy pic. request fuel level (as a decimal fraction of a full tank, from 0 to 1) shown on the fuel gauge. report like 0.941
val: 0.625
